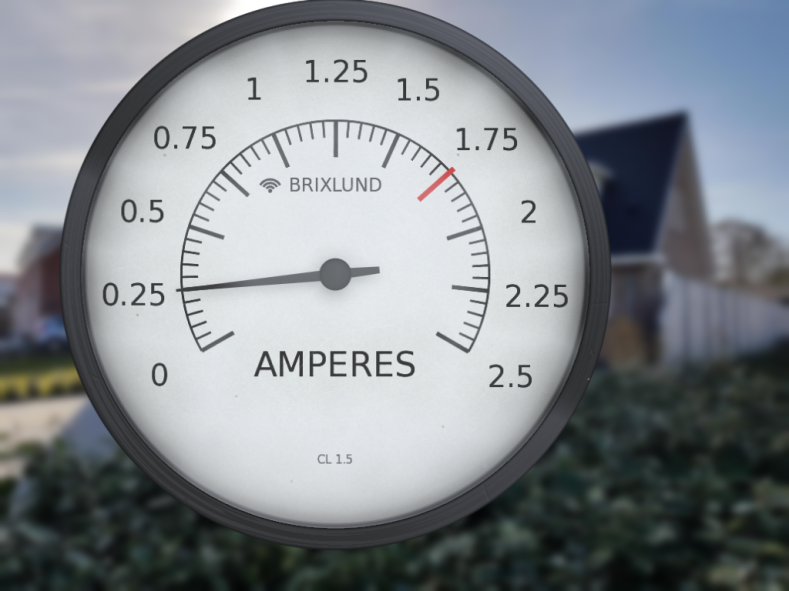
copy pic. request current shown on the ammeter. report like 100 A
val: 0.25 A
